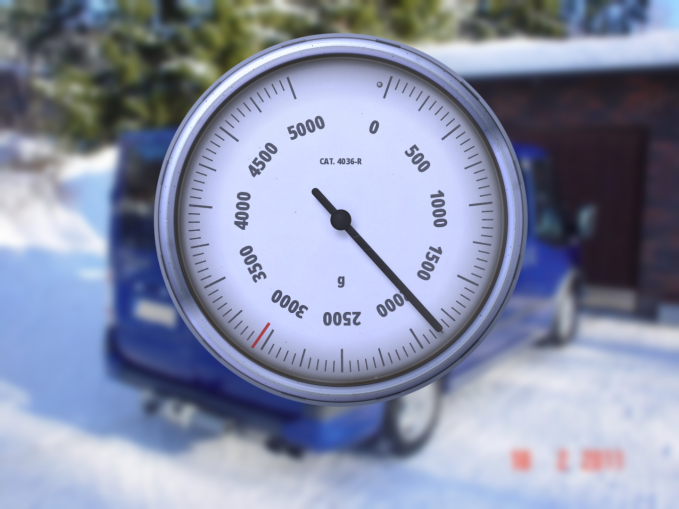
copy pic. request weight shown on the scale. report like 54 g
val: 1850 g
